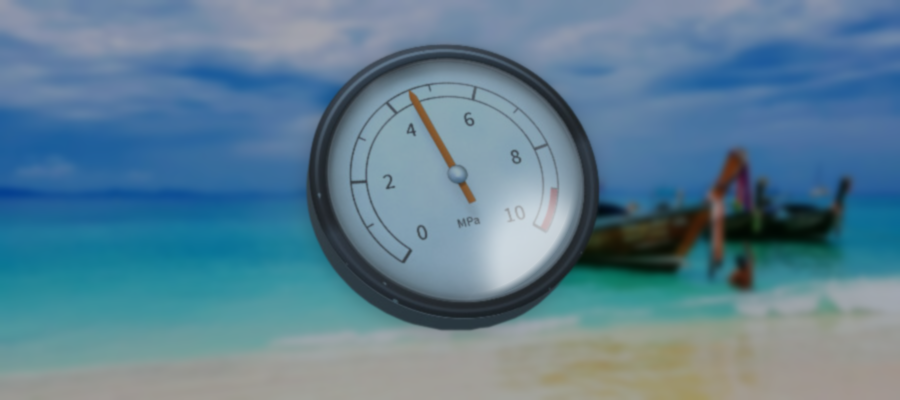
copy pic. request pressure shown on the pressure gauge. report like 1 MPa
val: 4.5 MPa
